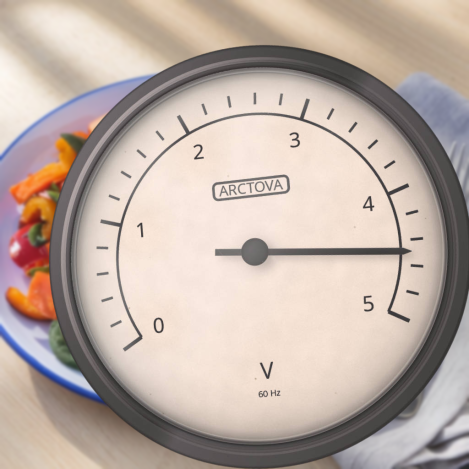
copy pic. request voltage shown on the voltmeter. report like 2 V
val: 4.5 V
